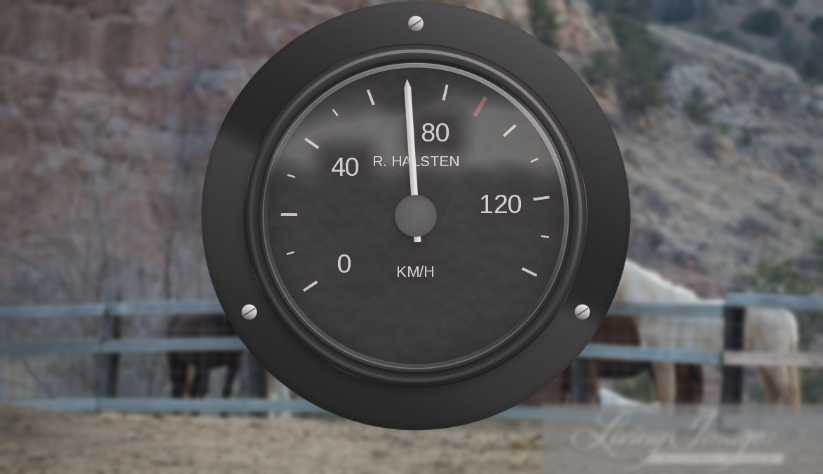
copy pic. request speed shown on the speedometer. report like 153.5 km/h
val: 70 km/h
